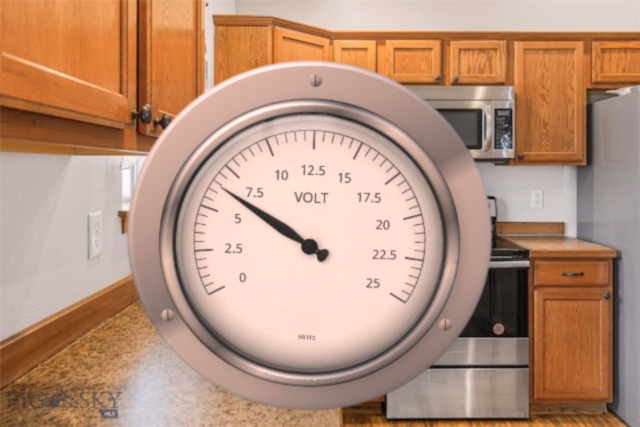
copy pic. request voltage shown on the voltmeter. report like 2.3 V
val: 6.5 V
